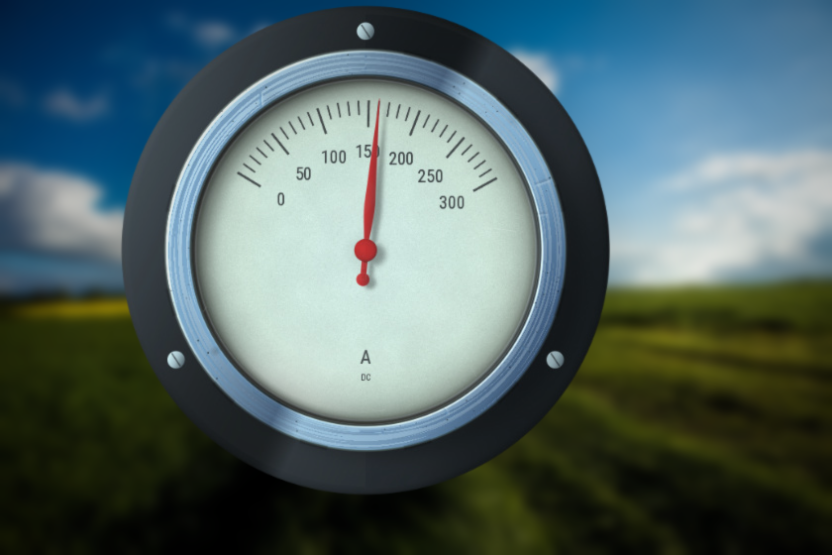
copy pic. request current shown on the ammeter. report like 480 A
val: 160 A
